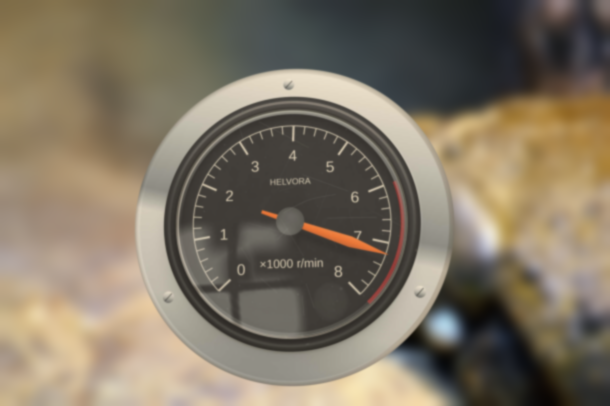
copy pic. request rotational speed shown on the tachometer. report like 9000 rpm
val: 7200 rpm
